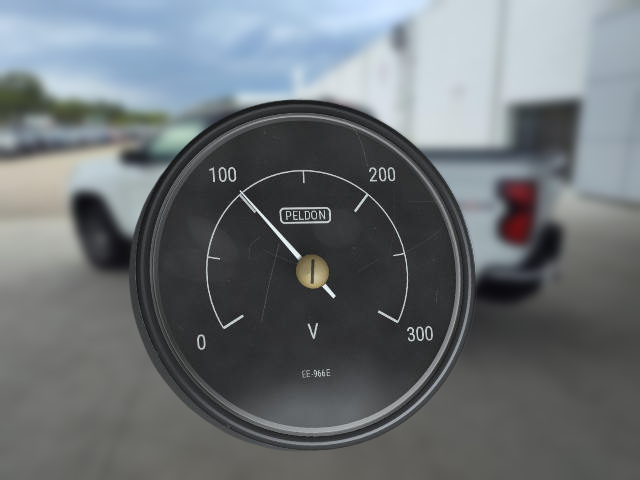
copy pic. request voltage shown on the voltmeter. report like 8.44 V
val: 100 V
